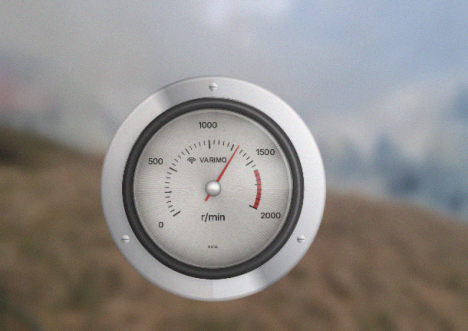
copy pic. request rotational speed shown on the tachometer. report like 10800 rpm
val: 1300 rpm
